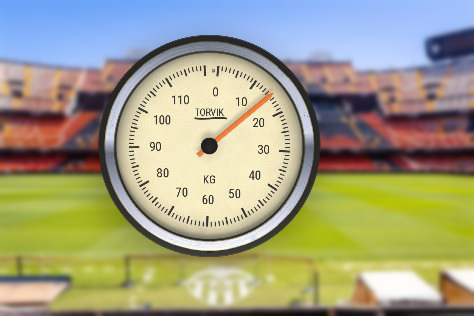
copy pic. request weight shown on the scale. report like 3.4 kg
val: 15 kg
